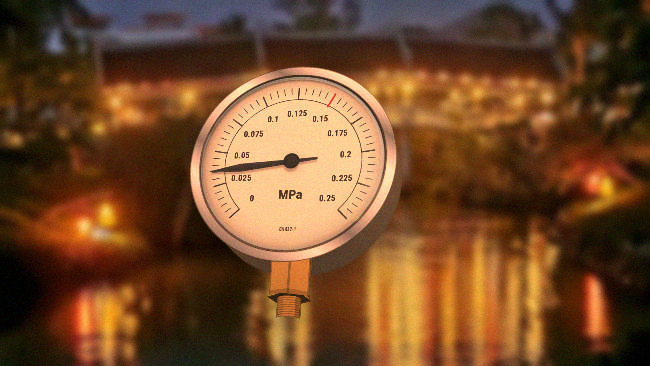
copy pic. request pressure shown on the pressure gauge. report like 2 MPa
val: 0.035 MPa
